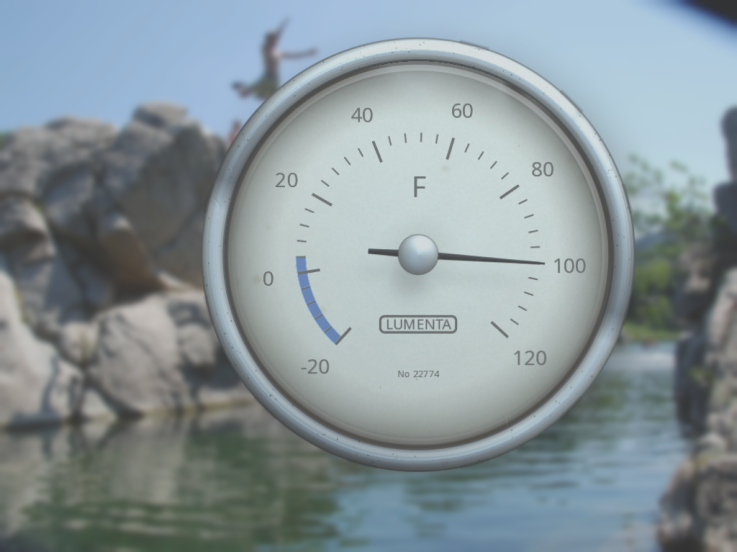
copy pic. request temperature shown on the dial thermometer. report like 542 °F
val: 100 °F
